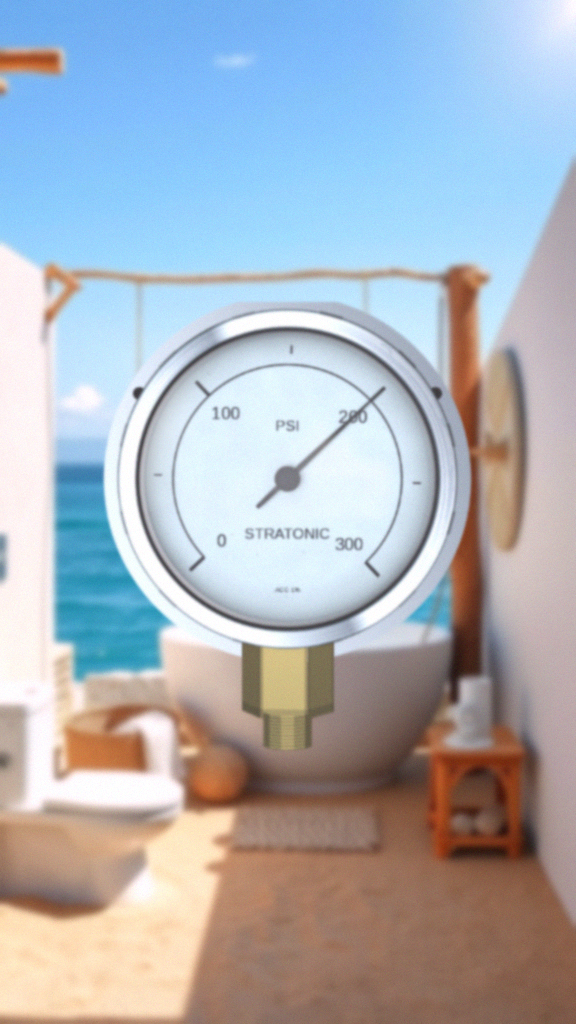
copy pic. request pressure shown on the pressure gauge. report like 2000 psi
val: 200 psi
